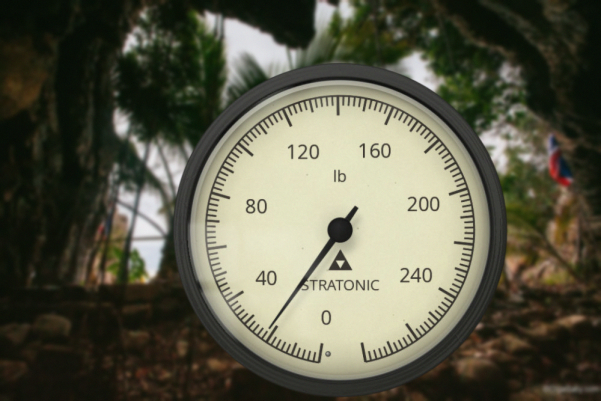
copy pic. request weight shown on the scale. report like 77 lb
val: 22 lb
